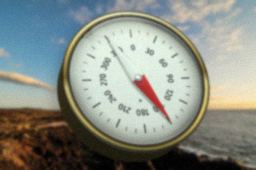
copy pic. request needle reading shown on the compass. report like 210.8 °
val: 150 °
